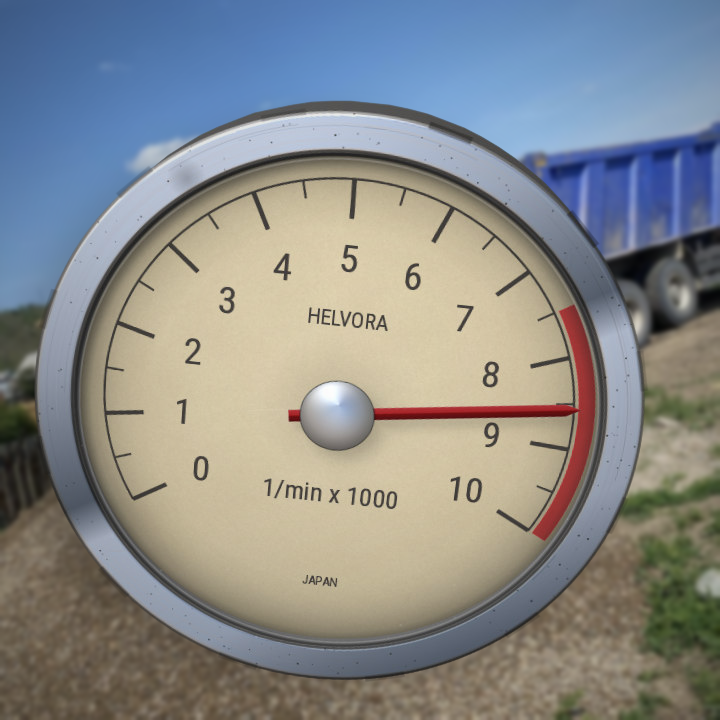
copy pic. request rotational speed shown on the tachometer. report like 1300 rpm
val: 8500 rpm
